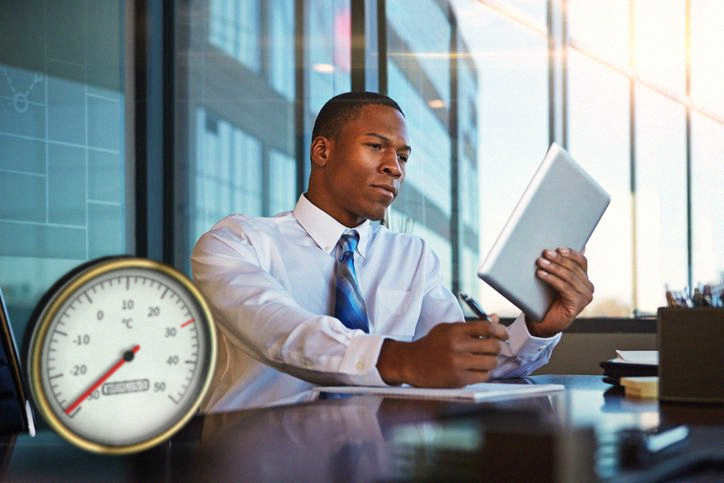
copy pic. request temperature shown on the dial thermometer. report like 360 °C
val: -28 °C
